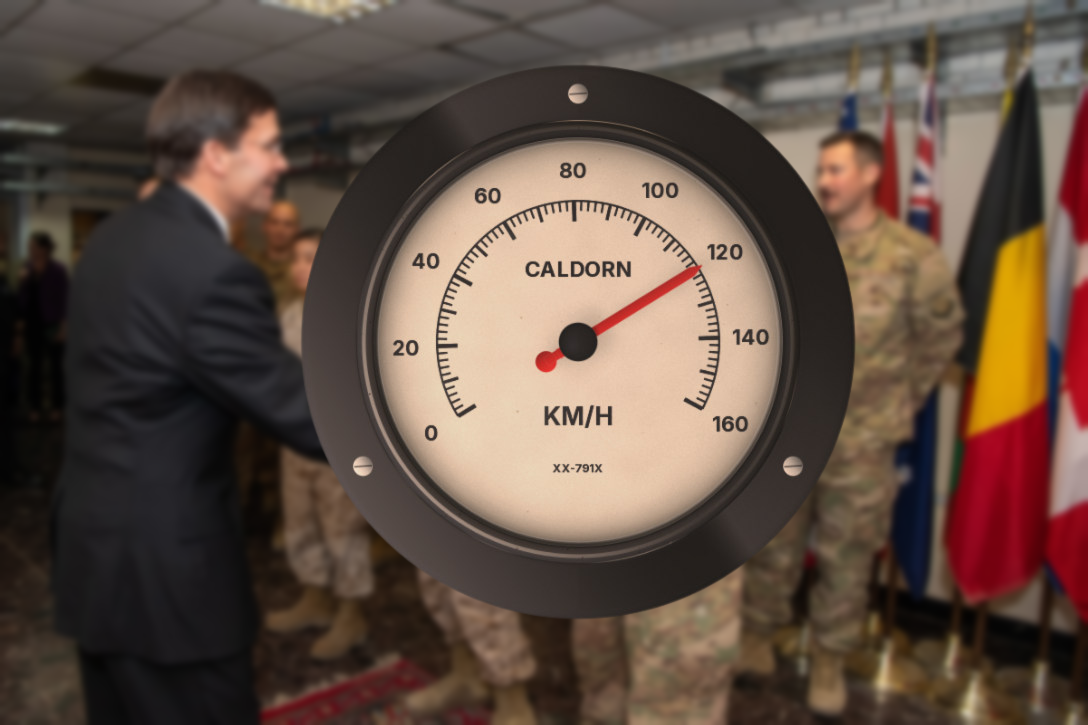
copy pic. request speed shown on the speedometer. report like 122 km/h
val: 120 km/h
